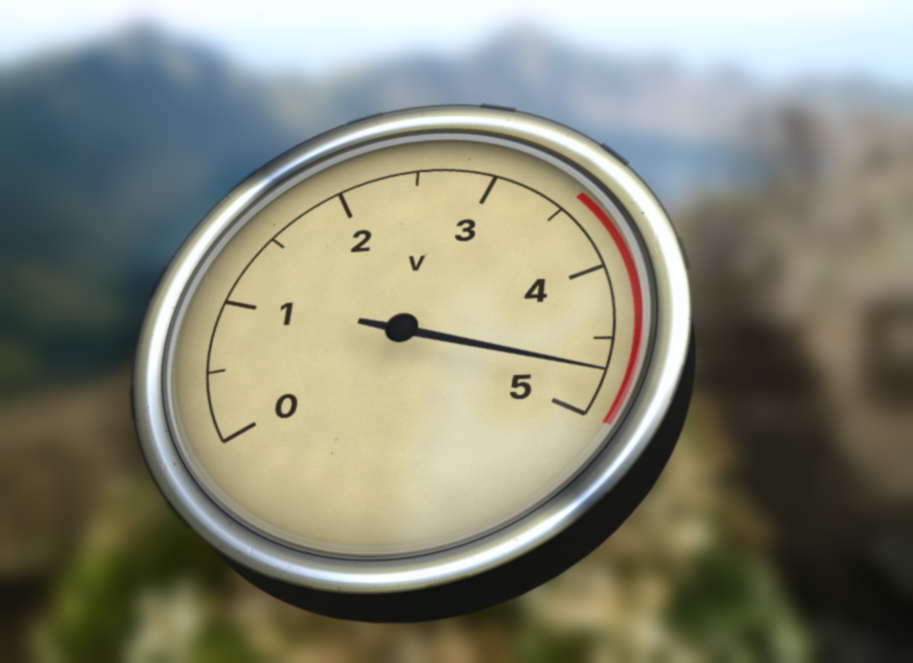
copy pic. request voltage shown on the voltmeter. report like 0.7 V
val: 4.75 V
